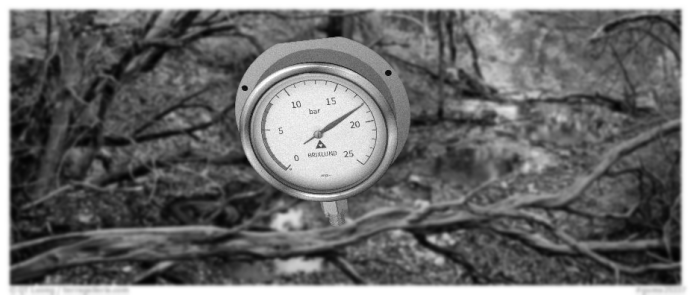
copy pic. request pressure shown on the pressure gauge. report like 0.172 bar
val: 18 bar
